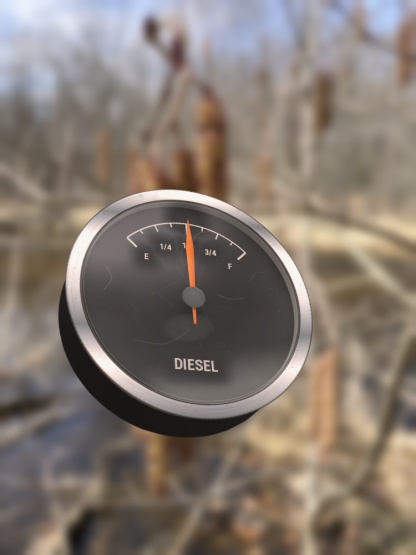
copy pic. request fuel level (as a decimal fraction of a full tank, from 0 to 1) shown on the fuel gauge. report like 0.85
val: 0.5
